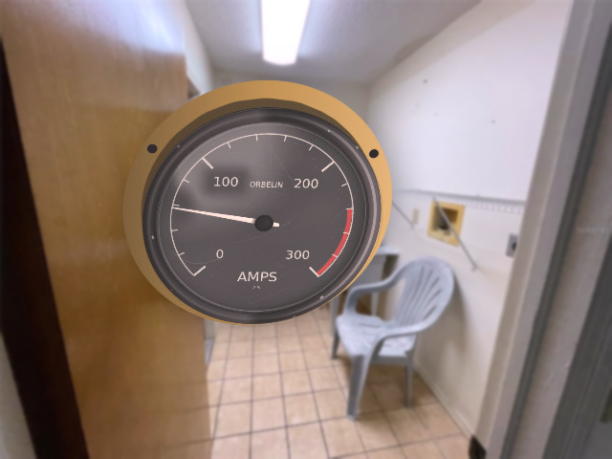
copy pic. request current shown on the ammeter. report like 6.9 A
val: 60 A
